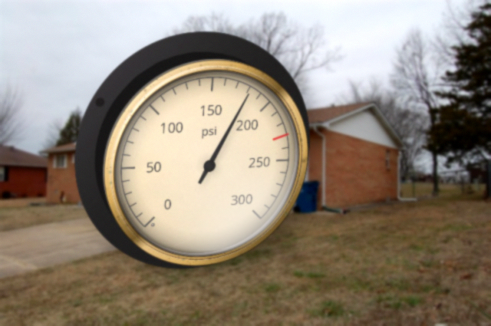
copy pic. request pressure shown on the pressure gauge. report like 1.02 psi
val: 180 psi
